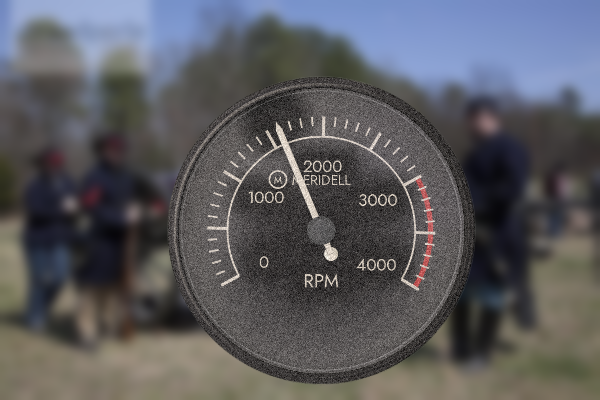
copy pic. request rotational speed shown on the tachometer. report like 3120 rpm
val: 1600 rpm
